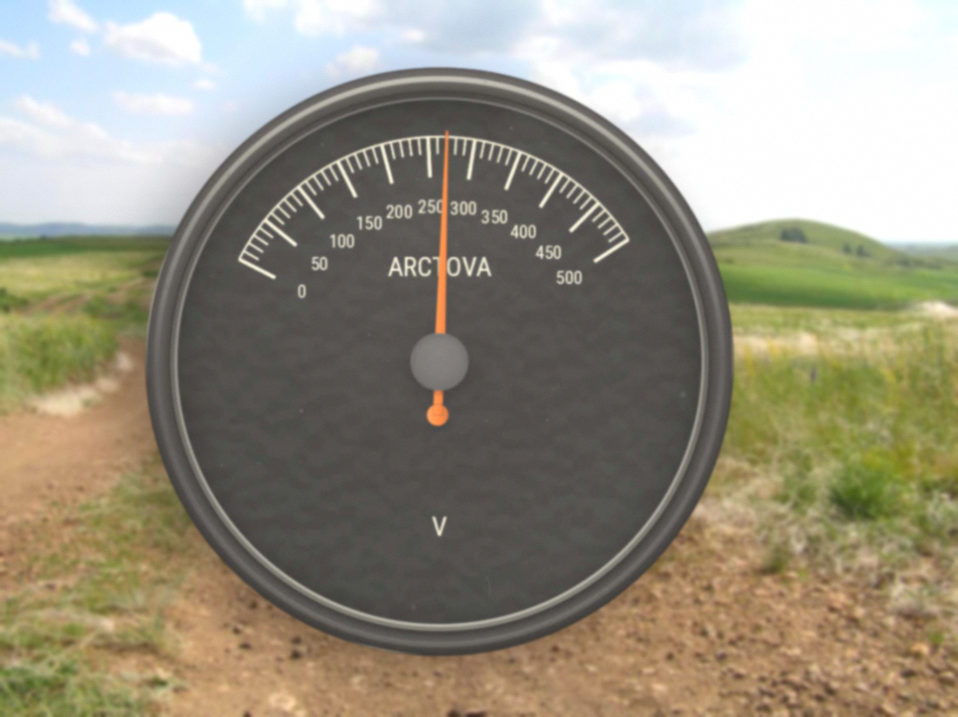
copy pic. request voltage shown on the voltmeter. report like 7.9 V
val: 270 V
